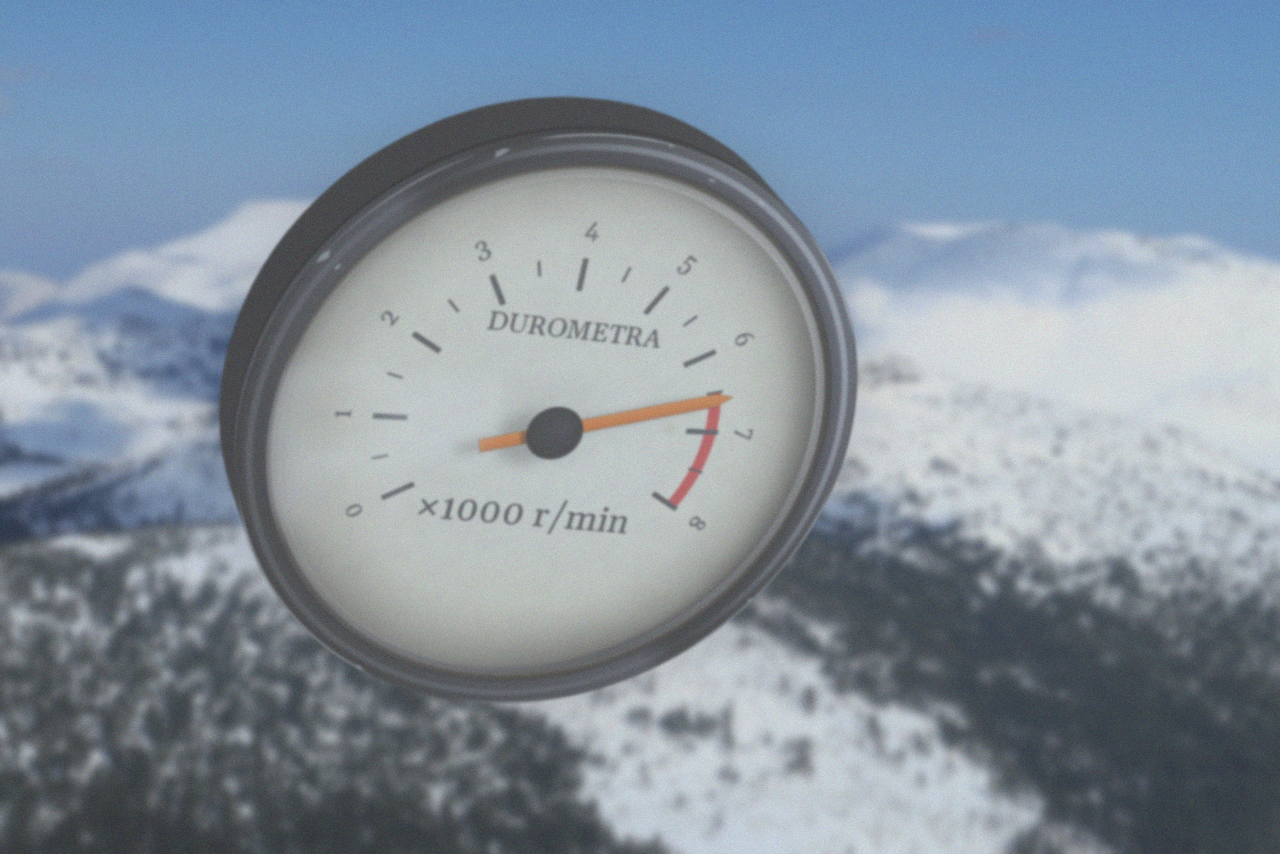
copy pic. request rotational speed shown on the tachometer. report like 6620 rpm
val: 6500 rpm
